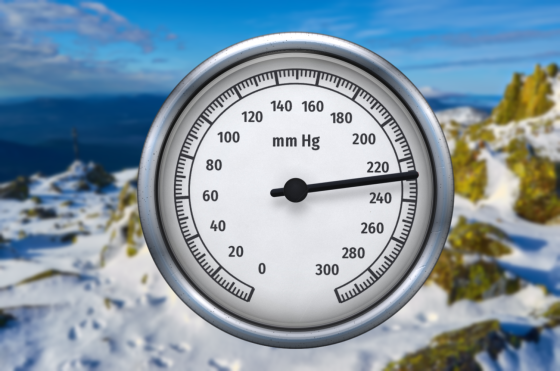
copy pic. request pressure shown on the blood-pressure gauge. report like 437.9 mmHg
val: 228 mmHg
